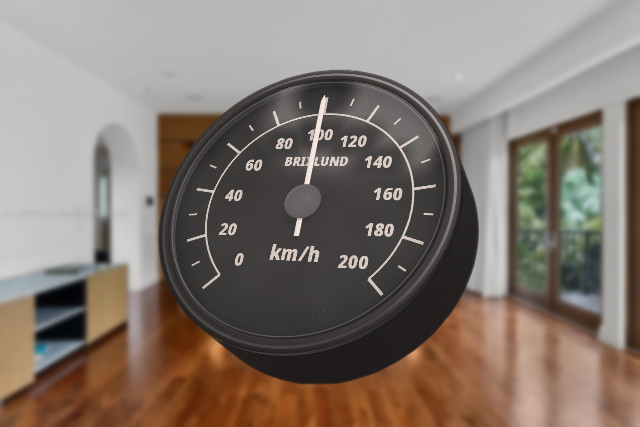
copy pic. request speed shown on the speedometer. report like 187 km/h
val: 100 km/h
